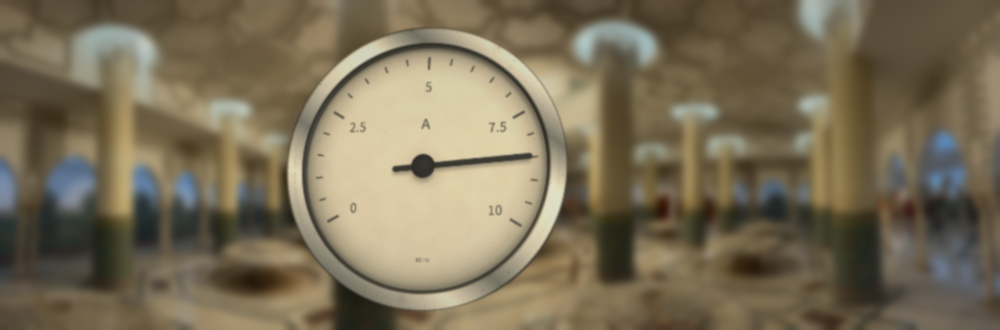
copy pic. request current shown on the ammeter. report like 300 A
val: 8.5 A
